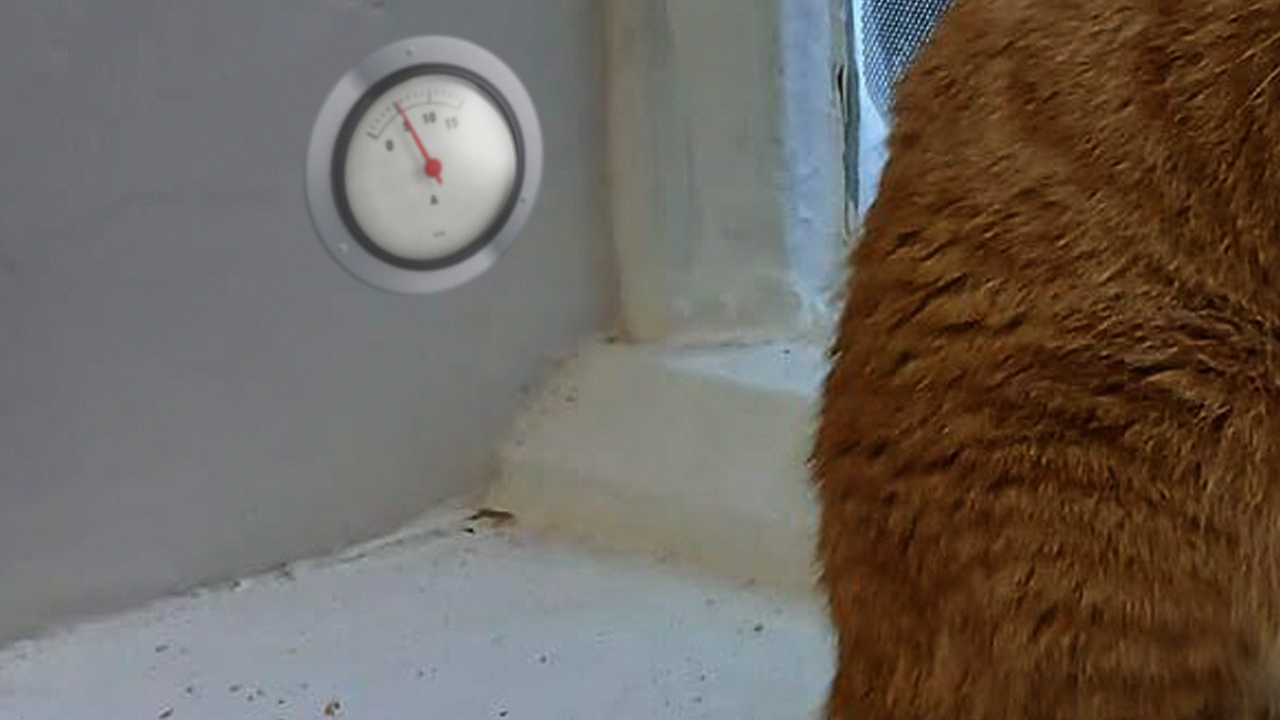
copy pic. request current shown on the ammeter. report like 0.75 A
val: 5 A
